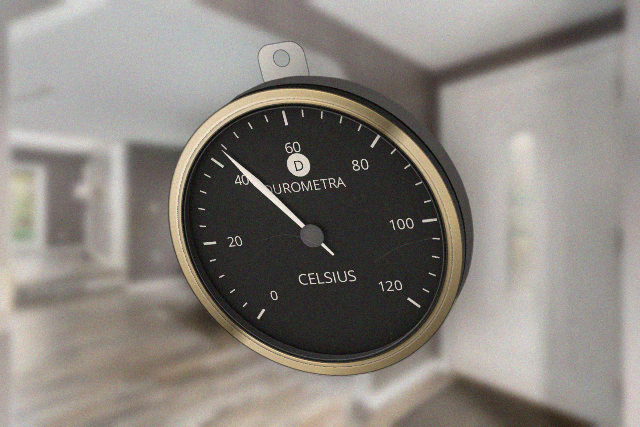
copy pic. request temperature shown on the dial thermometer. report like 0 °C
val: 44 °C
